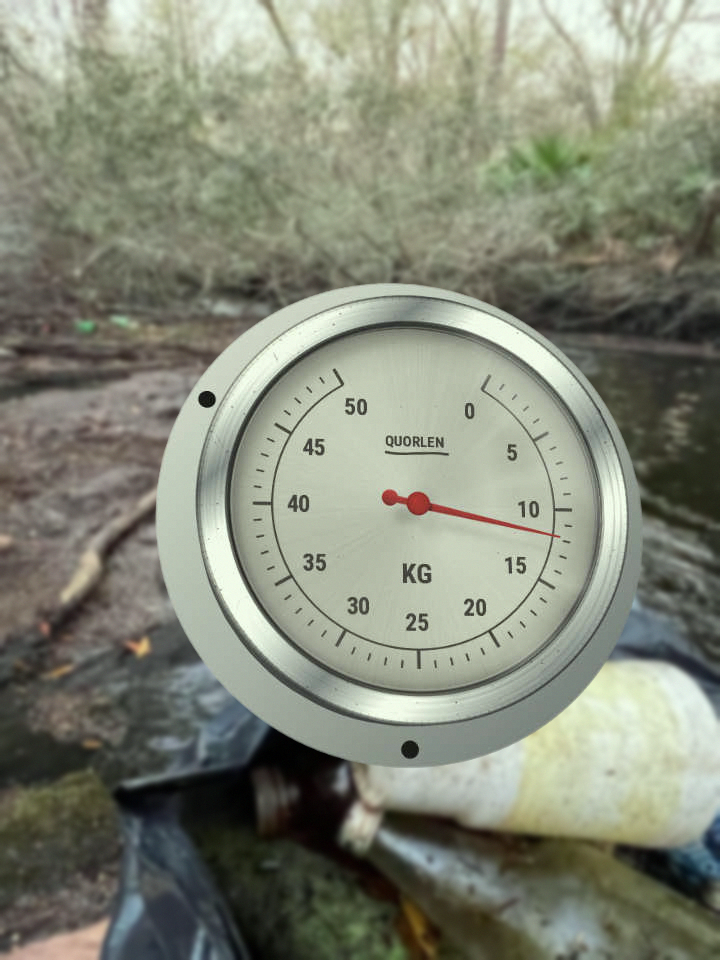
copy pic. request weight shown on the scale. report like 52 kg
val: 12 kg
